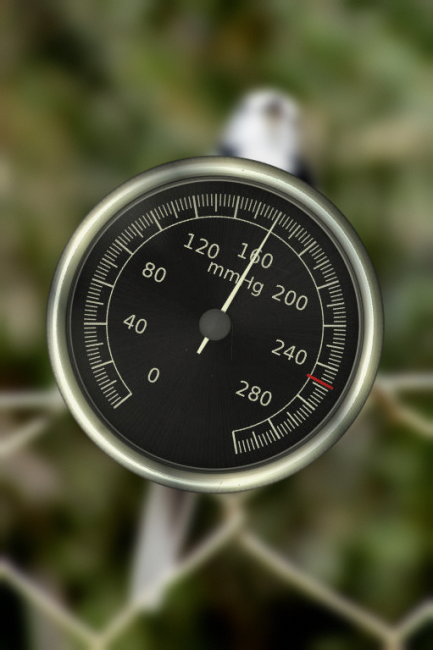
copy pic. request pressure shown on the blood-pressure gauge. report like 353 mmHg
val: 160 mmHg
